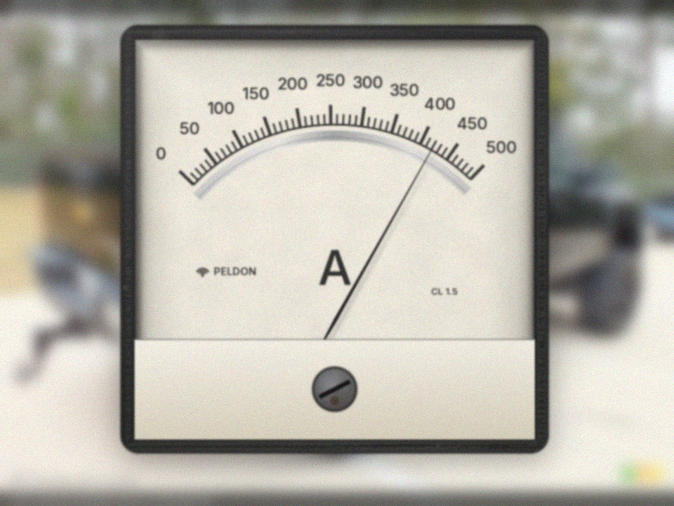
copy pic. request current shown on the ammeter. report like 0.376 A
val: 420 A
